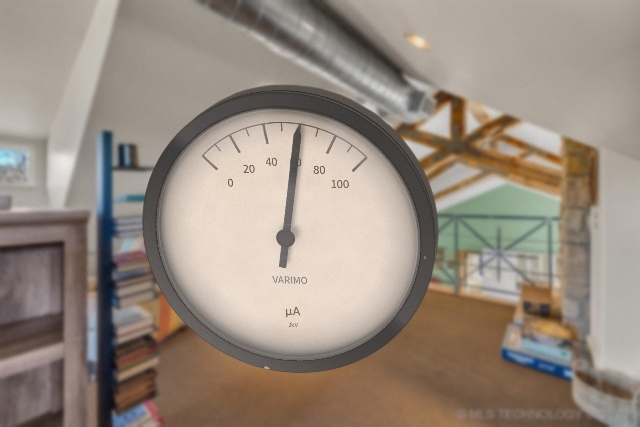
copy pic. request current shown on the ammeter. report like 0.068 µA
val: 60 µA
